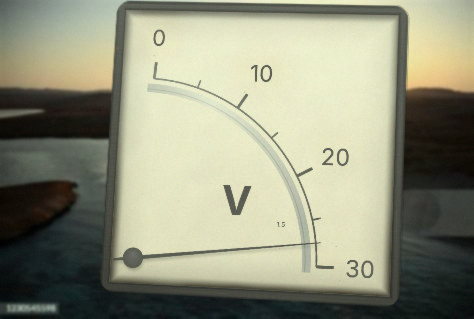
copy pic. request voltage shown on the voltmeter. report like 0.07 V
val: 27.5 V
